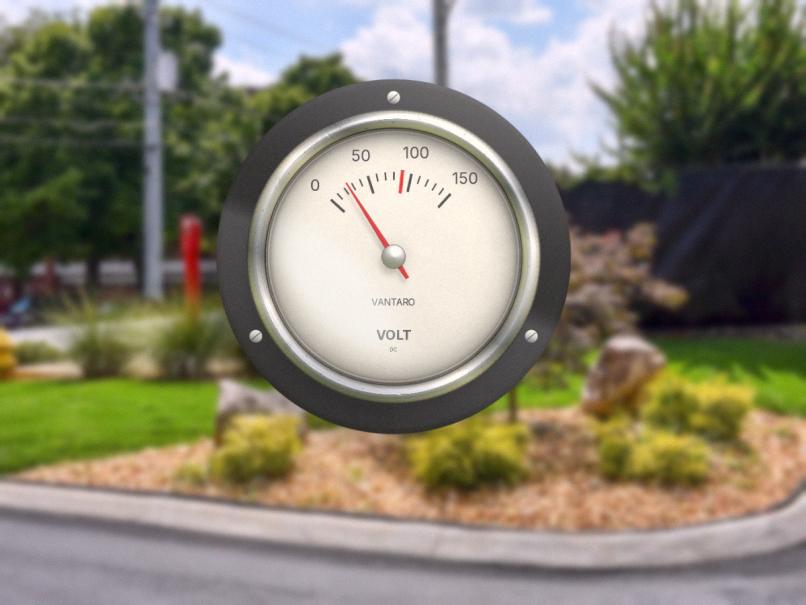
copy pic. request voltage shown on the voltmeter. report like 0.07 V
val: 25 V
